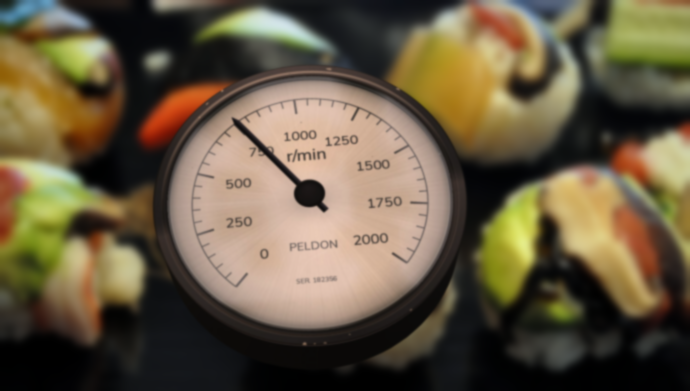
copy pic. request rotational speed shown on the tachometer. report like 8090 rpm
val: 750 rpm
